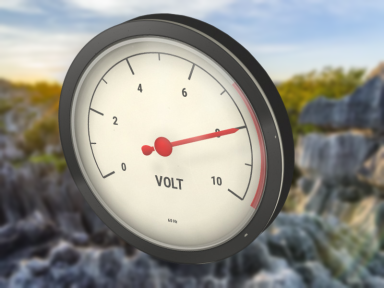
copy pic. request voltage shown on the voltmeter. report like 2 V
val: 8 V
